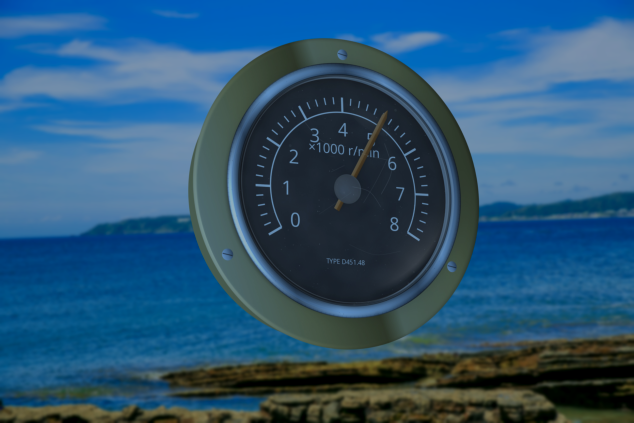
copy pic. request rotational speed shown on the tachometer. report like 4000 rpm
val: 5000 rpm
